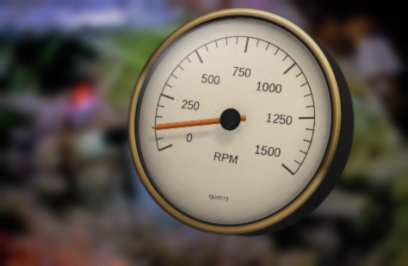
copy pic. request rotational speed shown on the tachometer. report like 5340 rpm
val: 100 rpm
